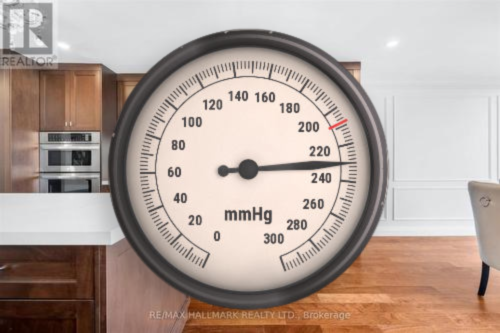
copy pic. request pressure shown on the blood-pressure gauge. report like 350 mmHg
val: 230 mmHg
